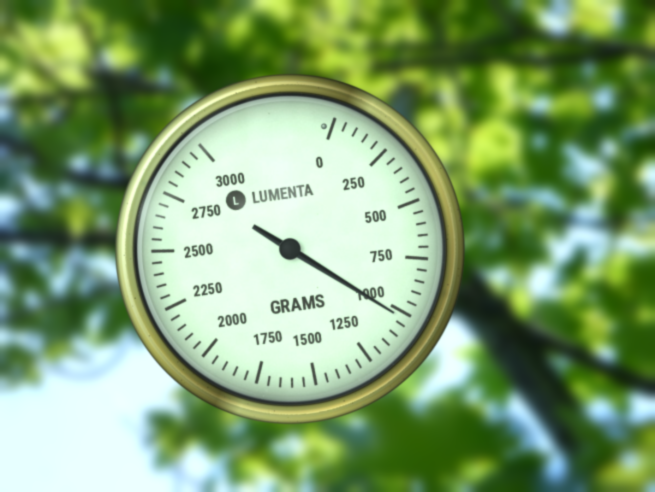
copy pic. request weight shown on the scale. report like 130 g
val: 1025 g
